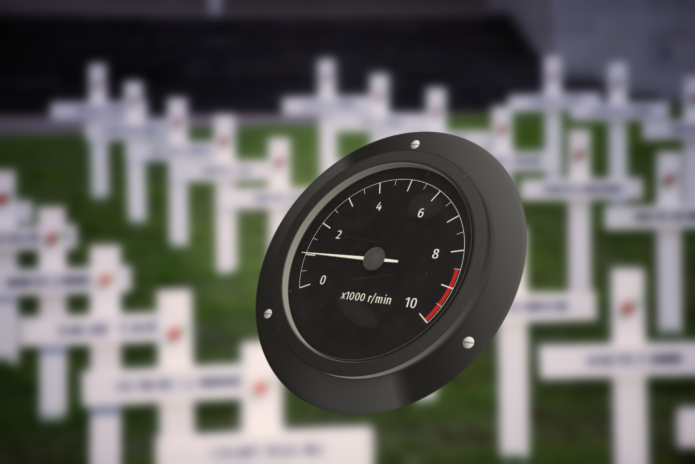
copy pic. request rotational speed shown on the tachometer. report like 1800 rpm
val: 1000 rpm
